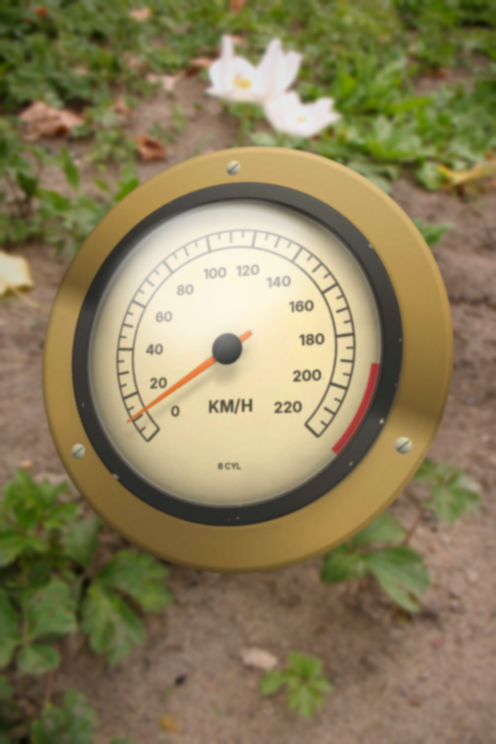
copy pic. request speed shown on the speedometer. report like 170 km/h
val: 10 km/h
